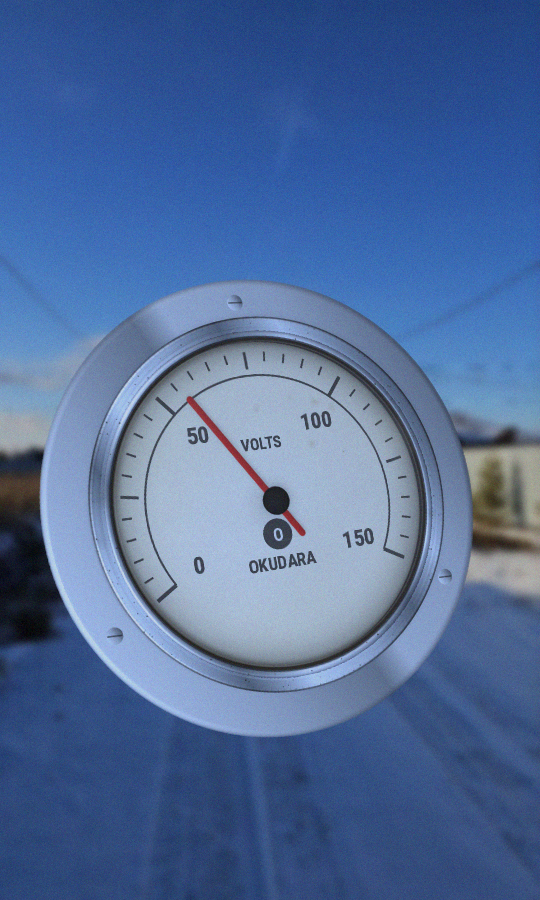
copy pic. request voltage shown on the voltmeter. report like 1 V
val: 55 V
